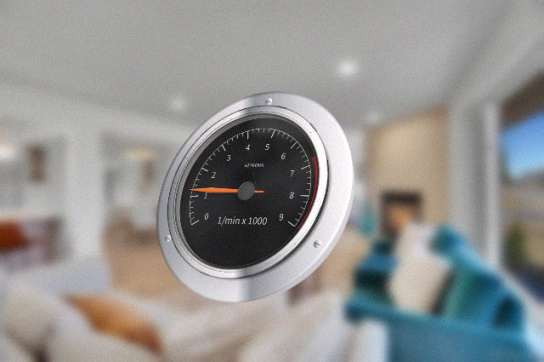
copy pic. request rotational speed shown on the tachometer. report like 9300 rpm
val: 1200 rpm
